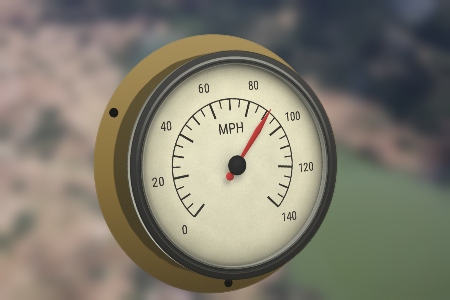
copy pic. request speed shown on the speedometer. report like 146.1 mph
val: 90 mph
